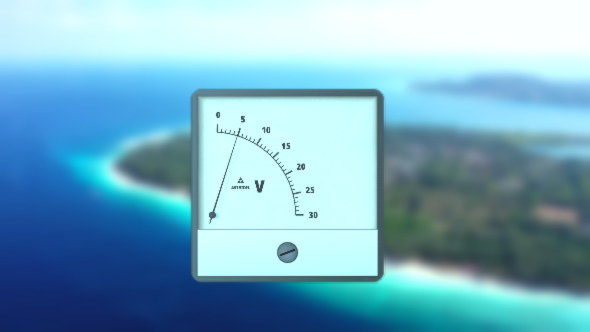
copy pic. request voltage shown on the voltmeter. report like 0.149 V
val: 5 V
